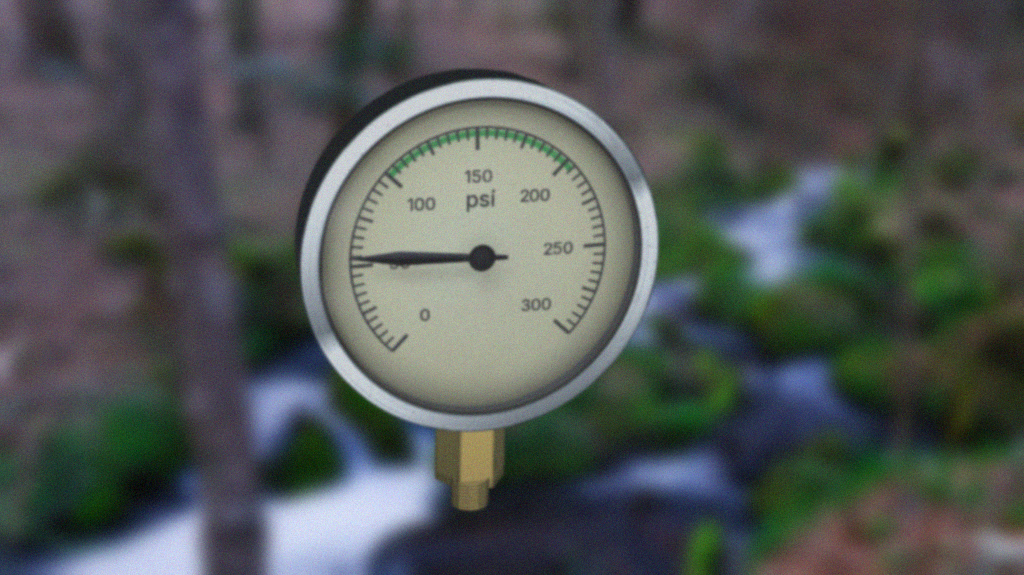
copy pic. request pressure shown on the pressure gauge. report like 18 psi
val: 55 psi
